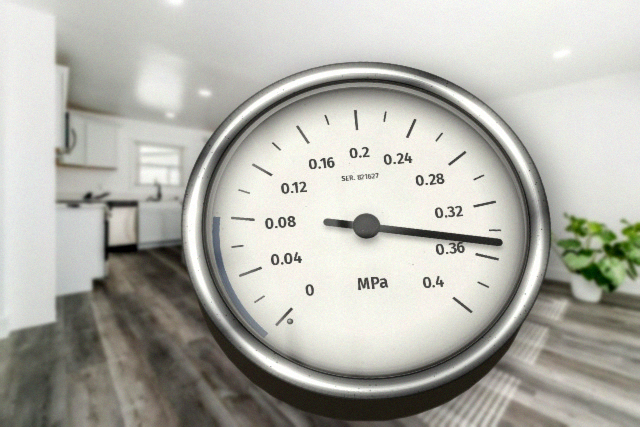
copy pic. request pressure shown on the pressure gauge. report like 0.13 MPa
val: 0.35 MPa
